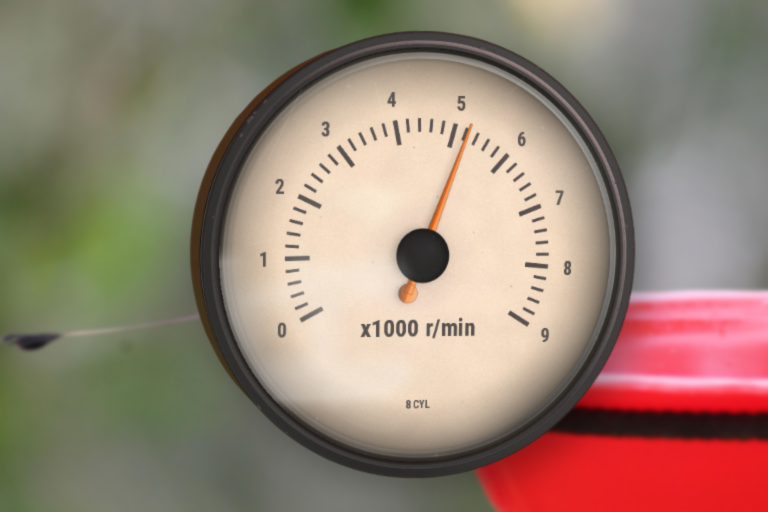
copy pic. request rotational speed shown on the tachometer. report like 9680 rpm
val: 5200 rpm
